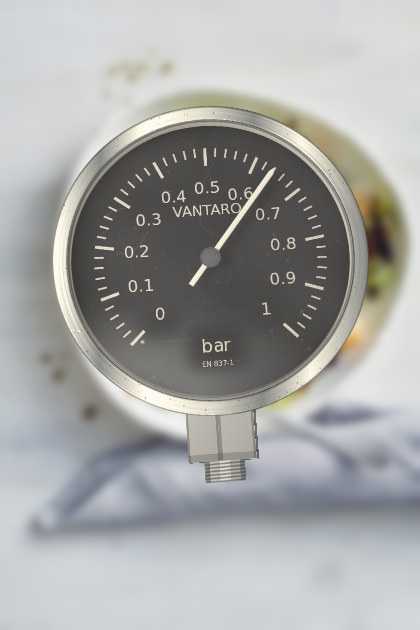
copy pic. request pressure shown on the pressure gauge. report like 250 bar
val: 0.64 bar
